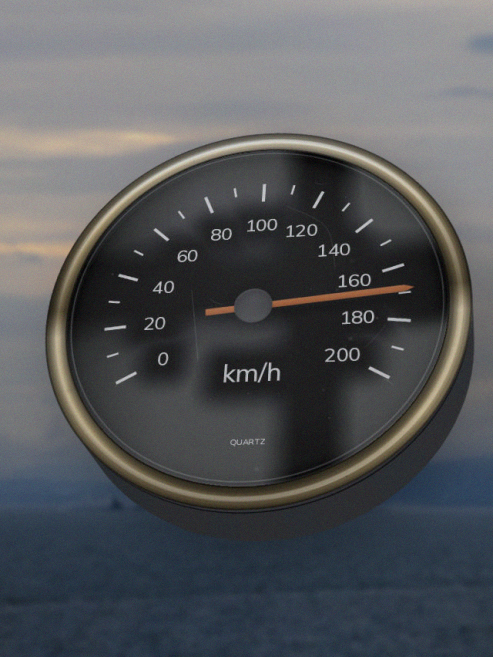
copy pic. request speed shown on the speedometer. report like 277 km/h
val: 170 km/h
